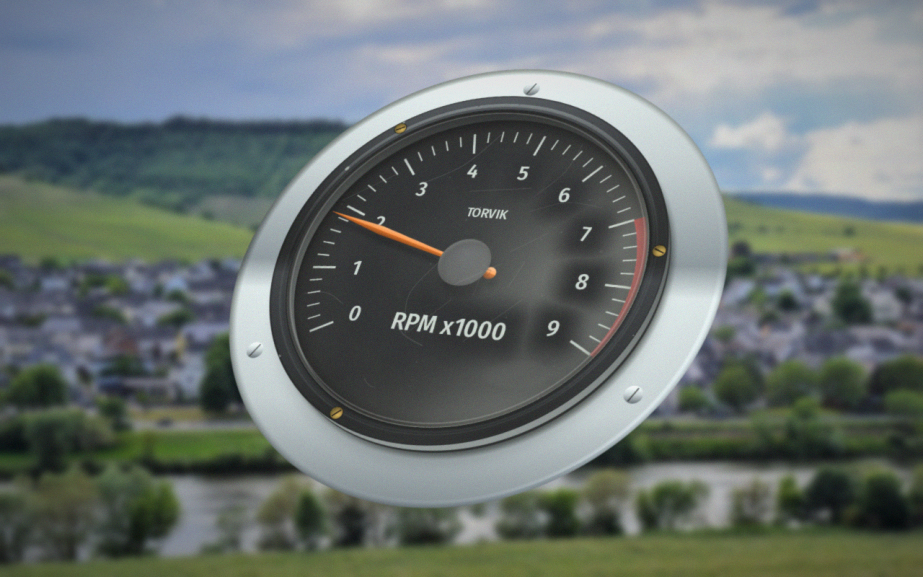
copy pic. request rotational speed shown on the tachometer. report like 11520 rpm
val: 1800 rpm
